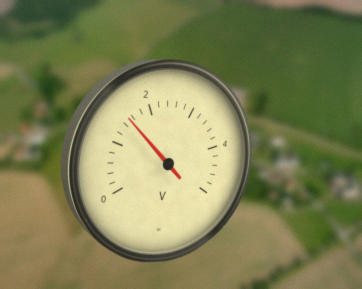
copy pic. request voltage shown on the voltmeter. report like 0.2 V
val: 1.5 V
